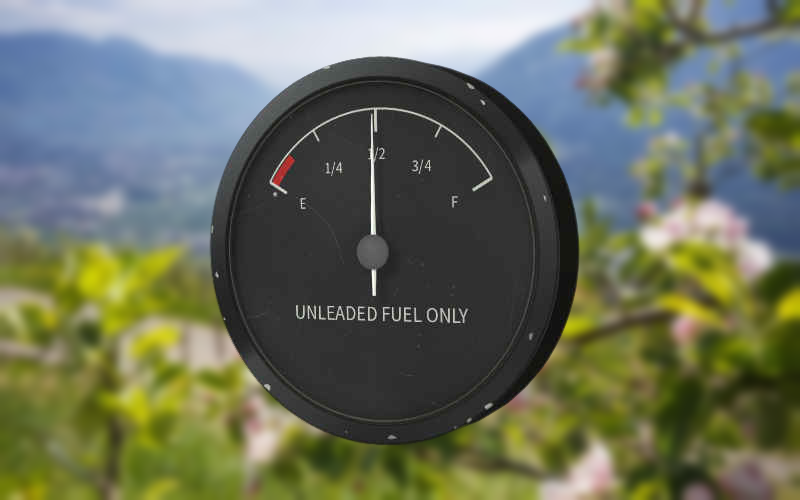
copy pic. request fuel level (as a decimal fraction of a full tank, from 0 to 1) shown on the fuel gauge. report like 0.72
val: 0.5
